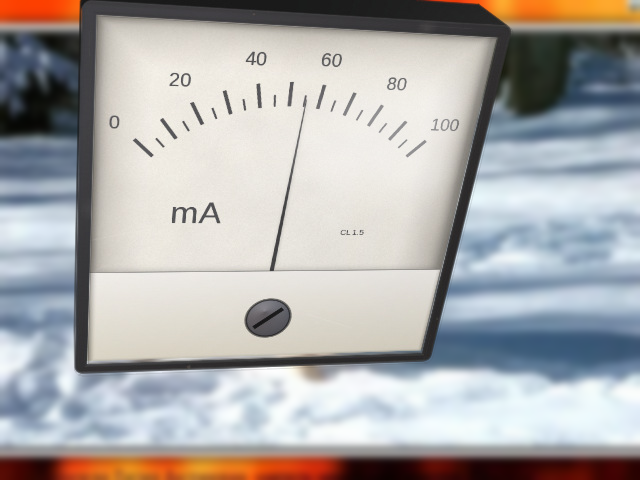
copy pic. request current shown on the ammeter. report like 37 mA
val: 55 mA
